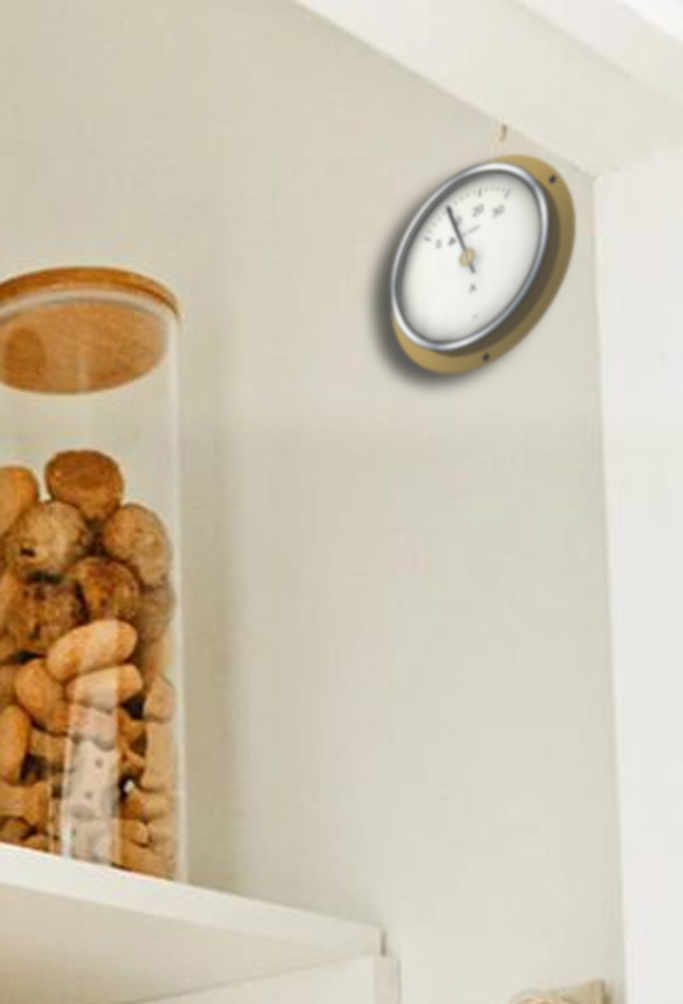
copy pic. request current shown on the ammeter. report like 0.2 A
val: 10 A
